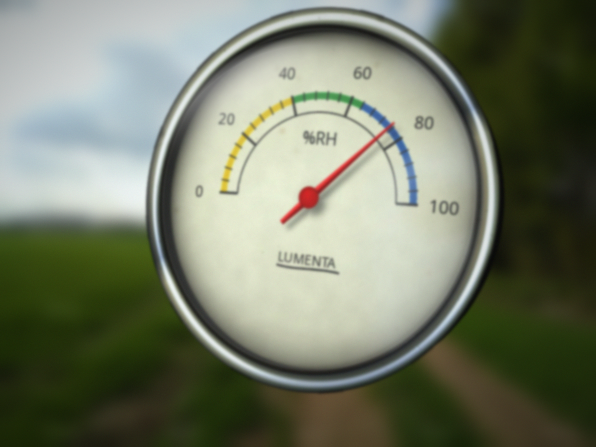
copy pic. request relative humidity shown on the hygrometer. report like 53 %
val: 76 %
